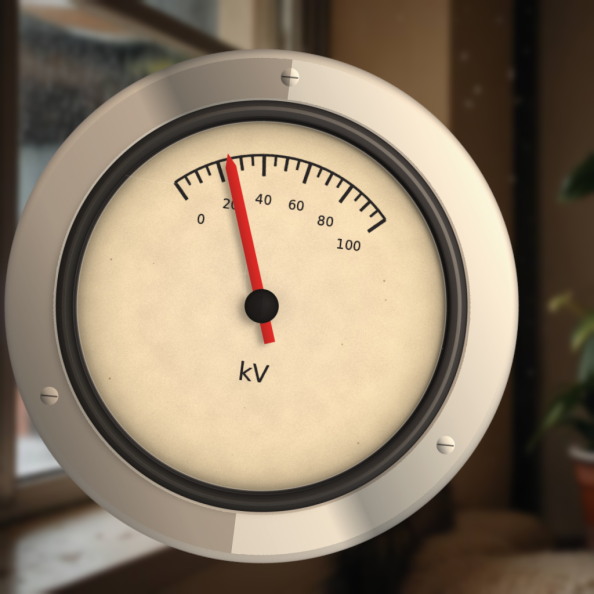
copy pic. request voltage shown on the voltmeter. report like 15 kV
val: 25 kV
